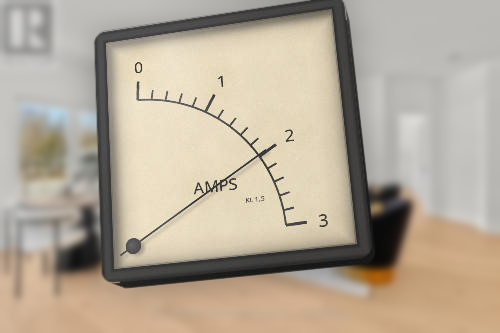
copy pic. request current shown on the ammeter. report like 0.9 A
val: 2 A
